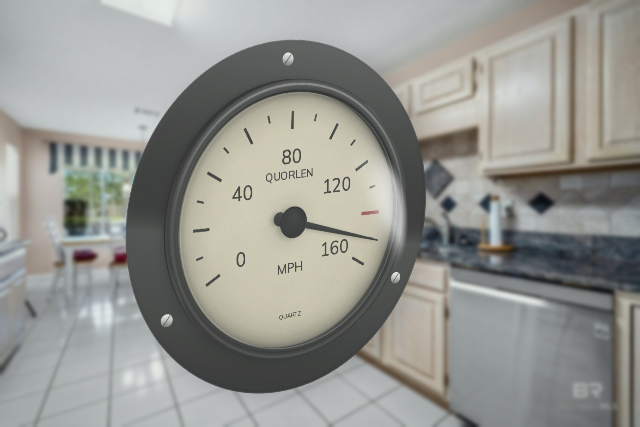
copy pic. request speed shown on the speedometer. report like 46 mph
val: 150 mph
